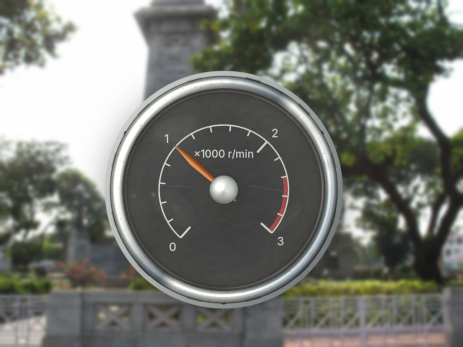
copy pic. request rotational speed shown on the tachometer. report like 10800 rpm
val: 1000 rpm
